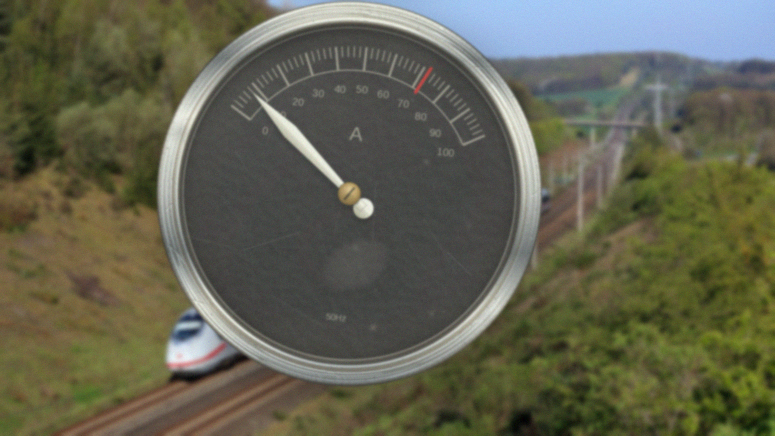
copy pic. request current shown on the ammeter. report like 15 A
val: 8 A
